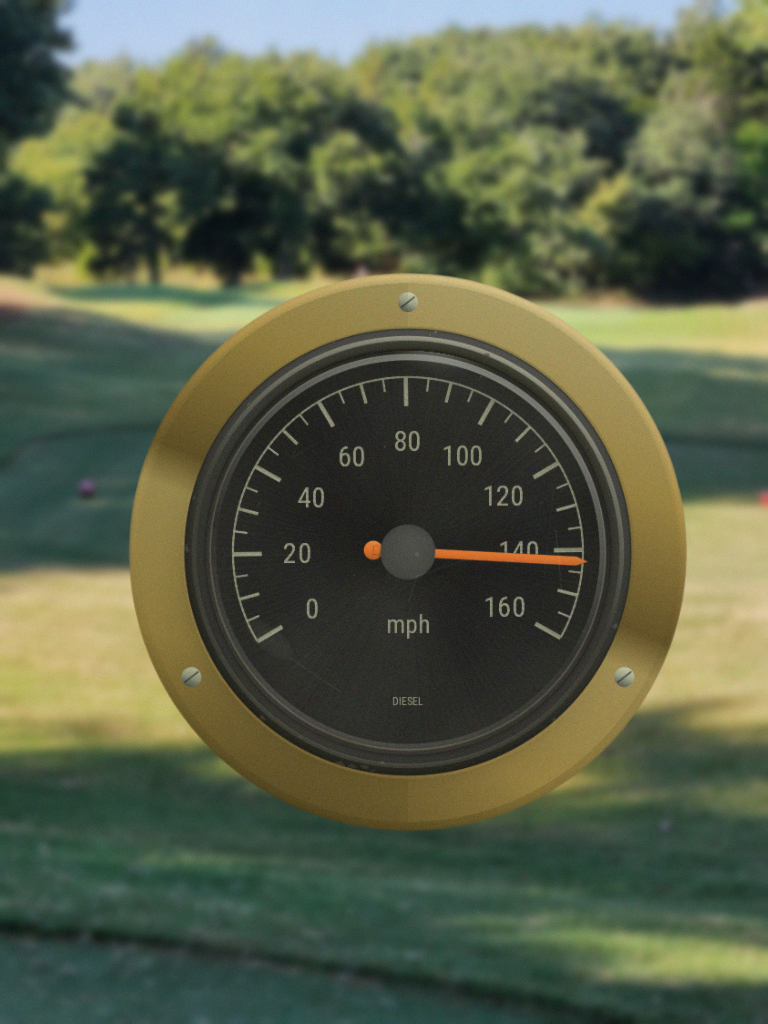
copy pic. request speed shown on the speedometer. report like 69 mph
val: 142.5 mph
